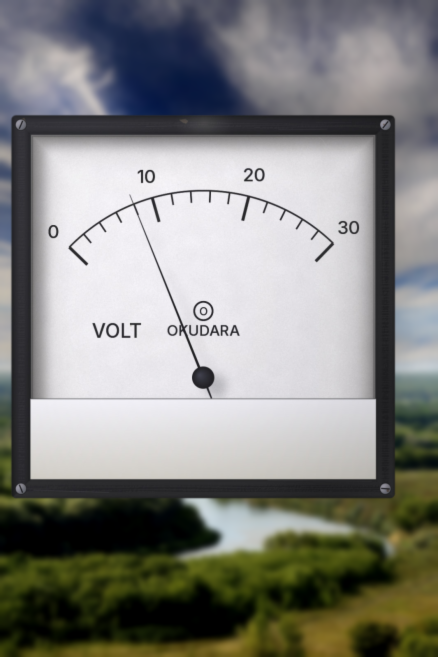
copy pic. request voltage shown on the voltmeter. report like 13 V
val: 8 V
